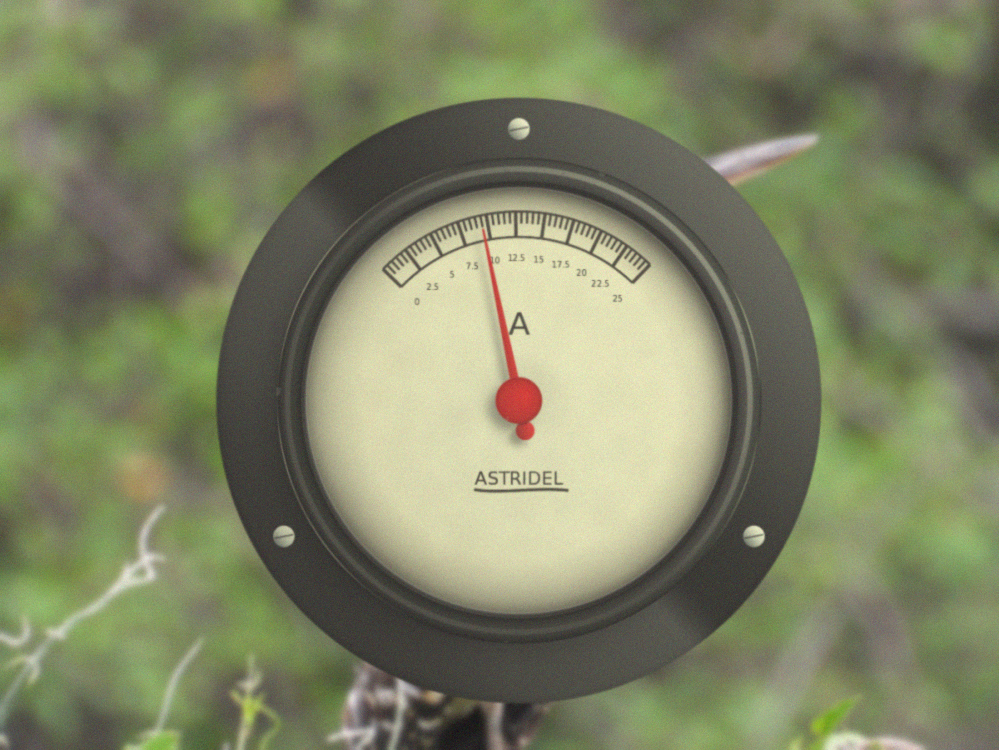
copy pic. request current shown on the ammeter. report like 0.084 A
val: 9.5 A
